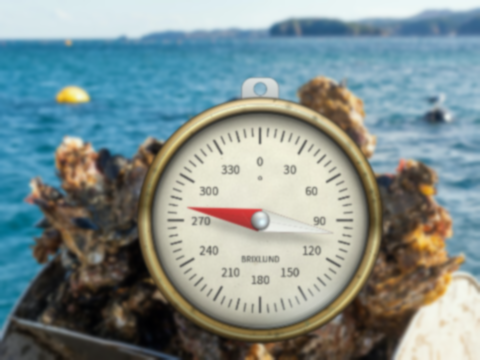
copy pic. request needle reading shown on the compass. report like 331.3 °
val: 280 °
